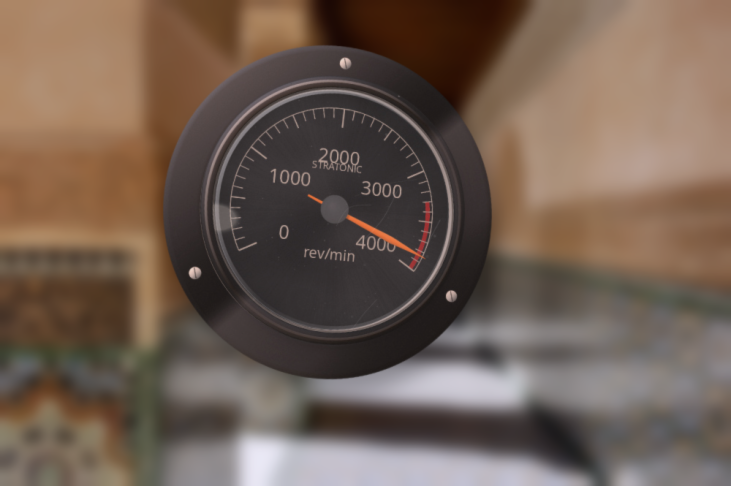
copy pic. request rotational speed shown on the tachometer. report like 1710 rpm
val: 3850 rpm
